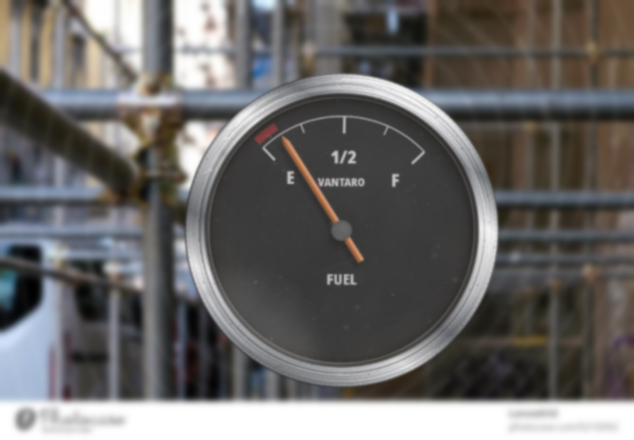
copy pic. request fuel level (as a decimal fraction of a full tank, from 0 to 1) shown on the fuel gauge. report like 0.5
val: 0.125
